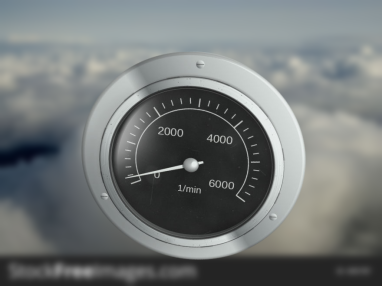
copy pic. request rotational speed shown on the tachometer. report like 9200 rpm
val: 200 rpm
